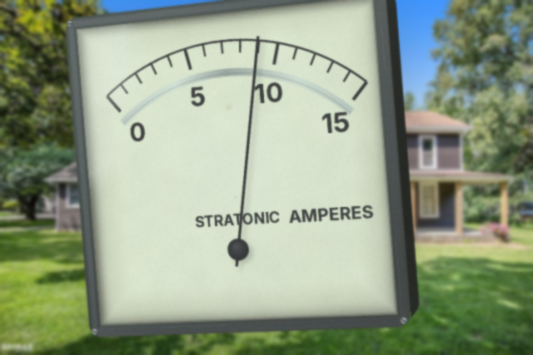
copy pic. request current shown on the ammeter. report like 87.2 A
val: 9 A
